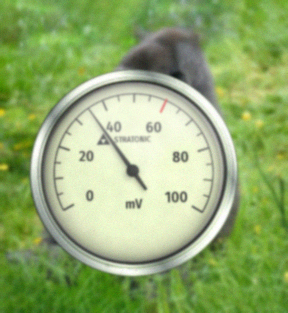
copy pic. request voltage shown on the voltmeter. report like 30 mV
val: 35 mV
